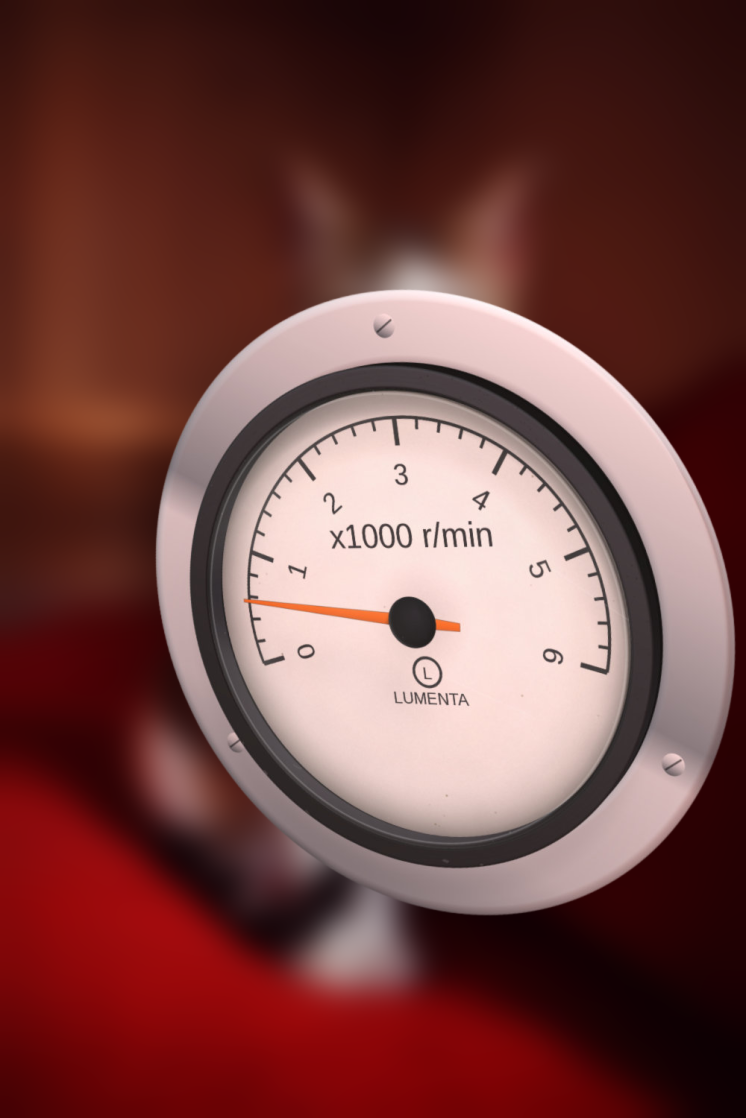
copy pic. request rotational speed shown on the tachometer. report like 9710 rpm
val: 600 rpm
